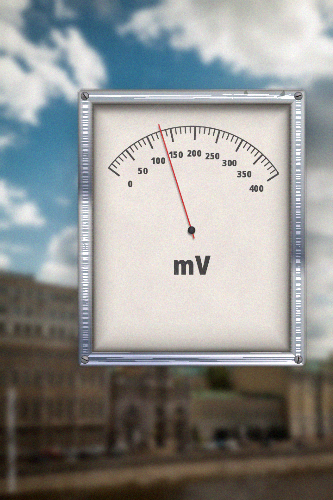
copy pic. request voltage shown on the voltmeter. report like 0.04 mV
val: 130 mV
